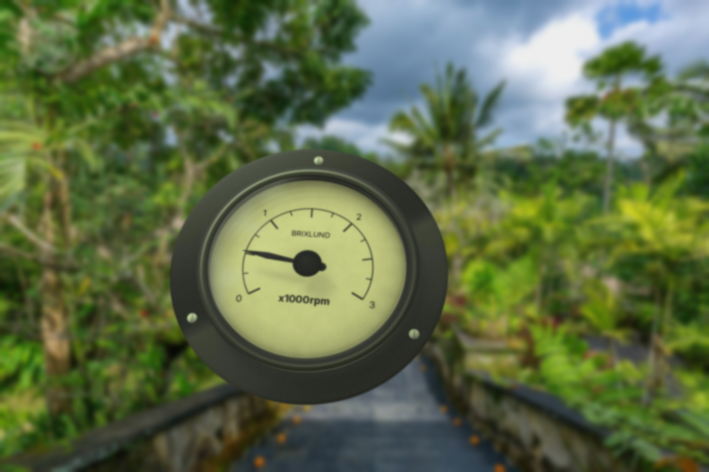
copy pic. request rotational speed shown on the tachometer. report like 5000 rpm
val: 500 rpm
